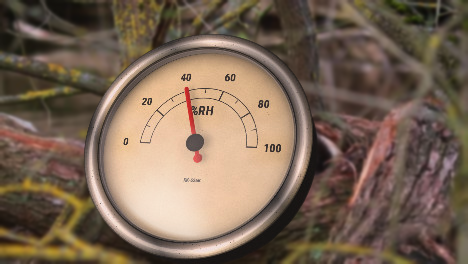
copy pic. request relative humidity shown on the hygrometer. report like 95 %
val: 40 %
